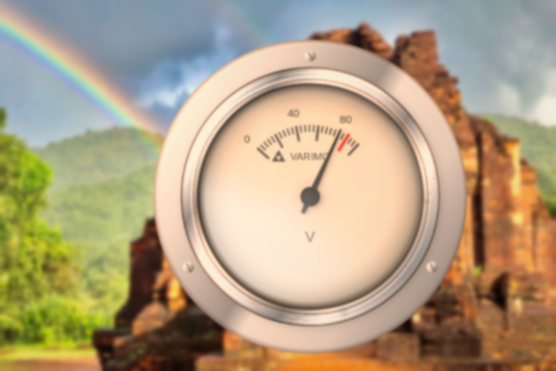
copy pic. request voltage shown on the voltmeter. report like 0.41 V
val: 80 V
